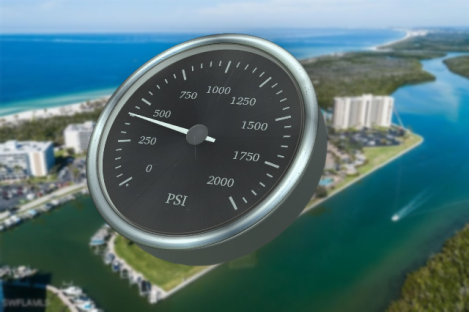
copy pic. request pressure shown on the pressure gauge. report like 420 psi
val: 400 psi
